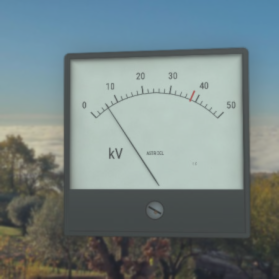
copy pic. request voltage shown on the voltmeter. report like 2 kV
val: 6 kV
